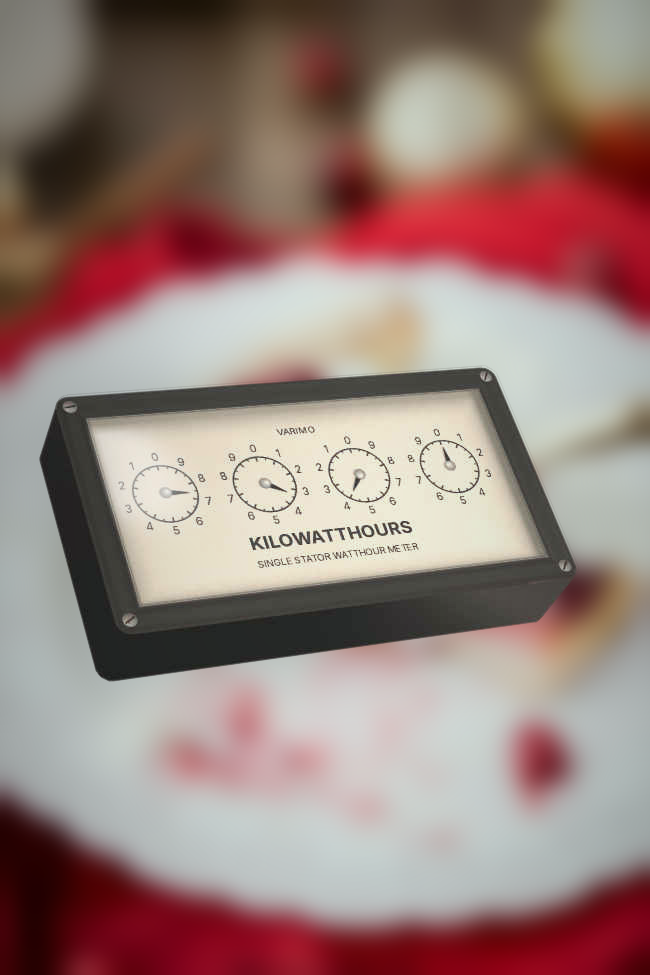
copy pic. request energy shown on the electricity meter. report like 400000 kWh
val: 7340 kWh
